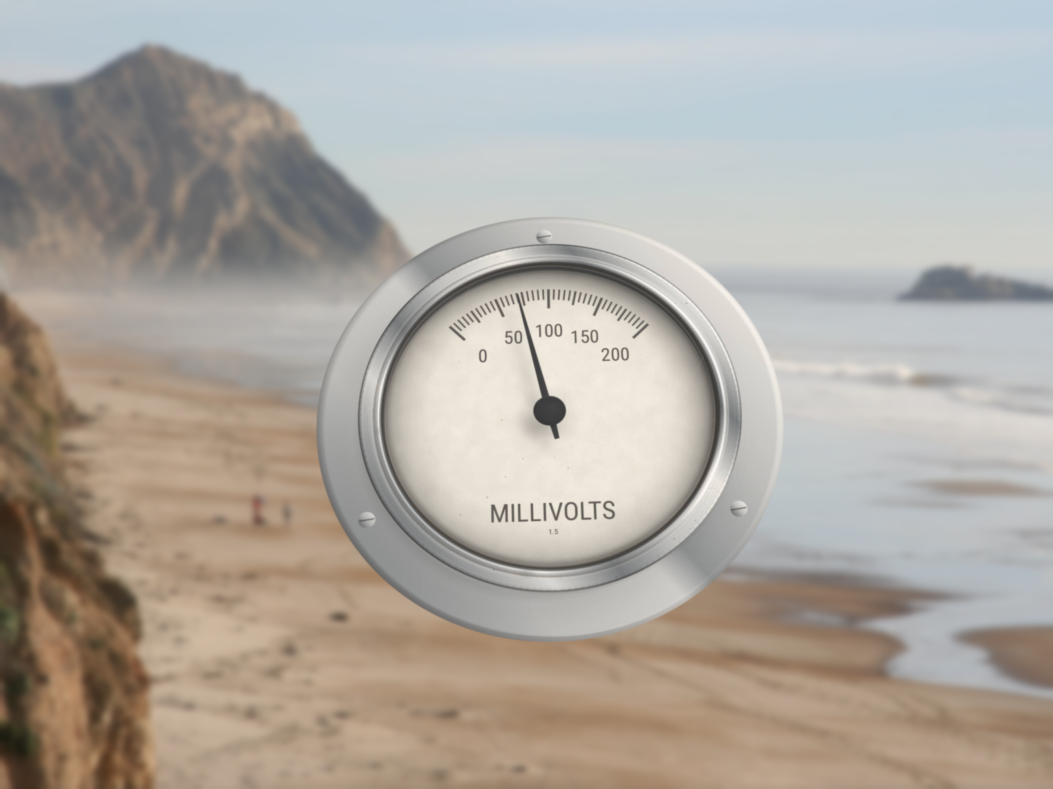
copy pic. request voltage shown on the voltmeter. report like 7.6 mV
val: 70 mV
